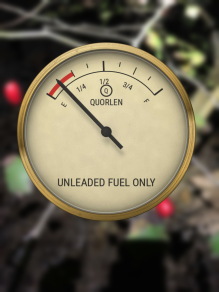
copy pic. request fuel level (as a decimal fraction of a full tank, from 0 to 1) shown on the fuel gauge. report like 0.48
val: 0.125
